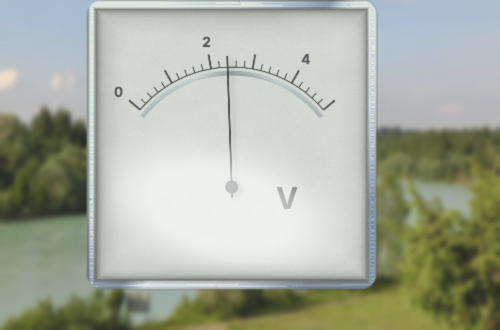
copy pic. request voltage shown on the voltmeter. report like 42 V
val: 2.4 V
